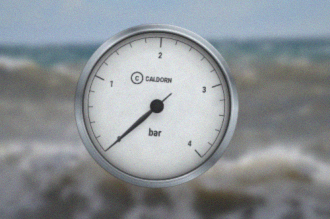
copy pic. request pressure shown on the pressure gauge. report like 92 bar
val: 0 bar
